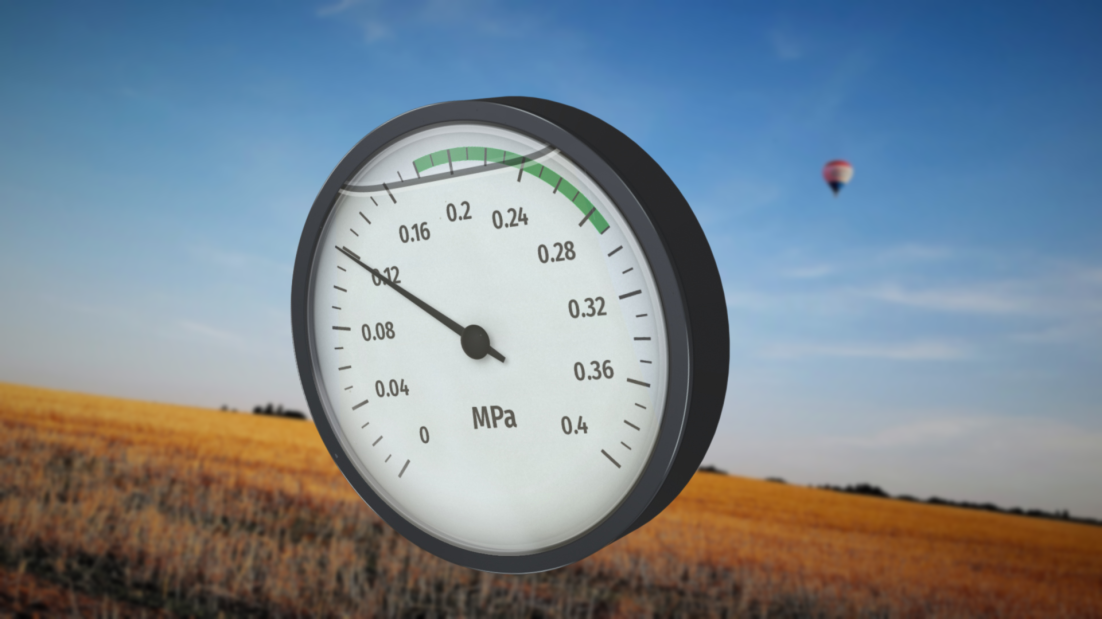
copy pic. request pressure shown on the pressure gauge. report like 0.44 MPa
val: 0.12 MPa
